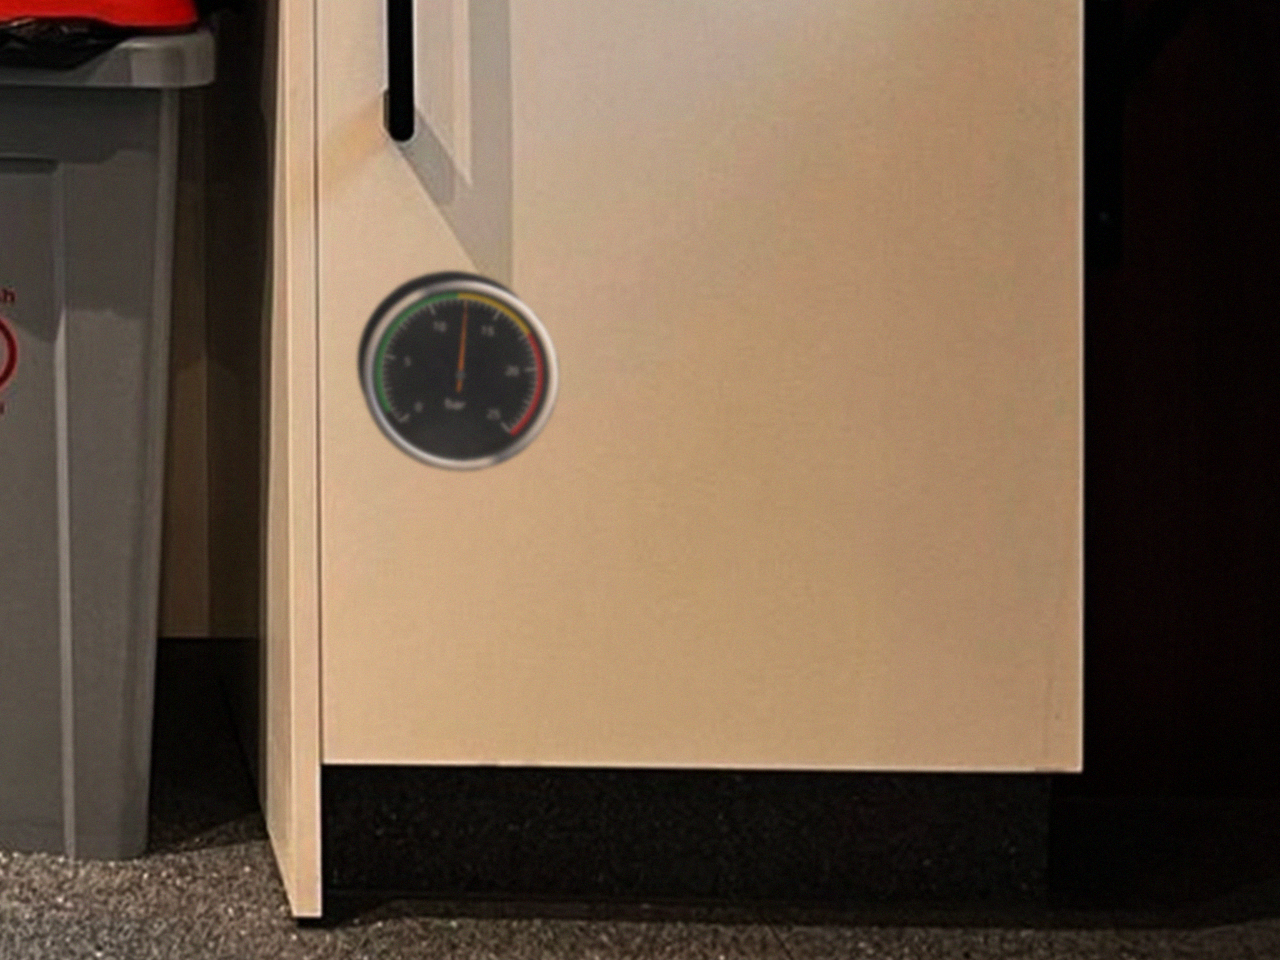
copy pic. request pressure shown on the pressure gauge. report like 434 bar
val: 12.5 bar
